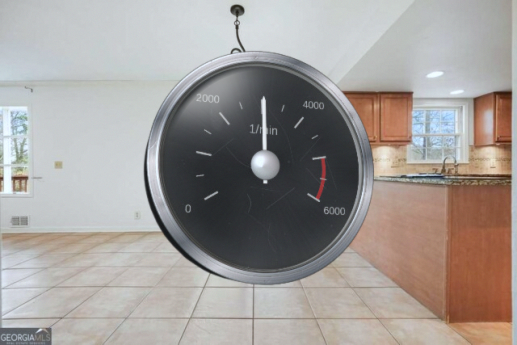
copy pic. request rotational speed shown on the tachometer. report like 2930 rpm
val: 3000 rpm
